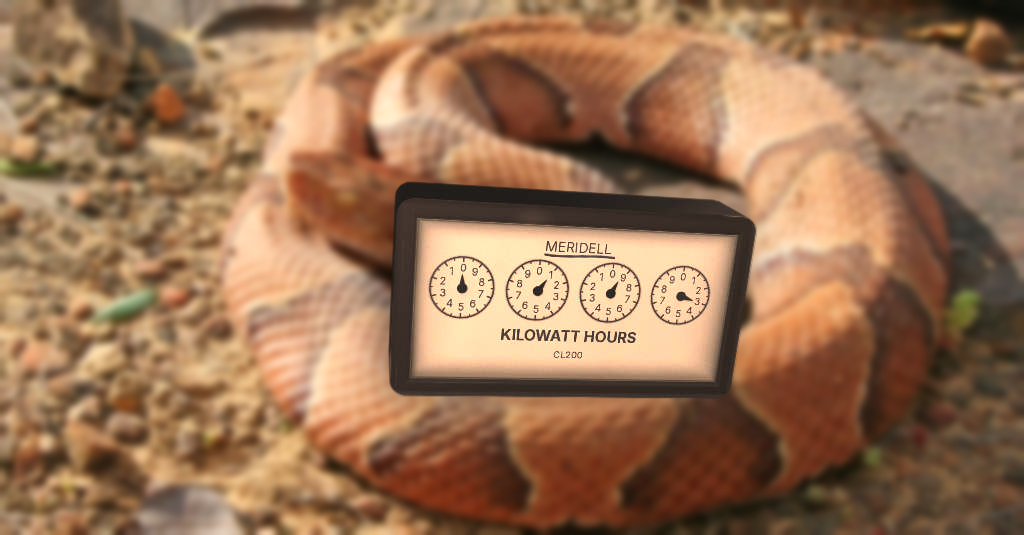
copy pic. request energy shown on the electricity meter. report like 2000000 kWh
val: 93 kWh
